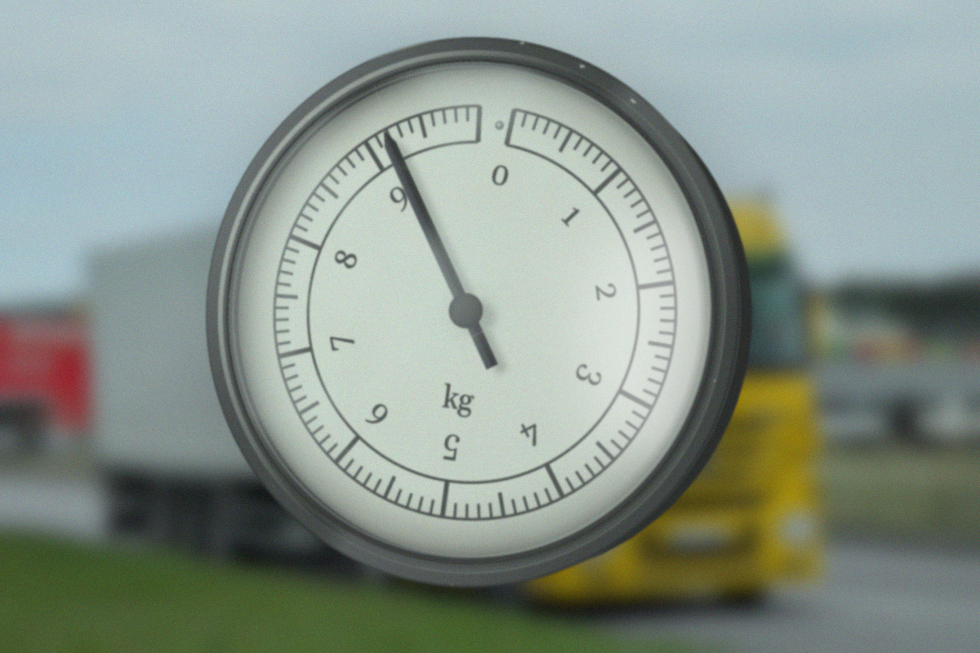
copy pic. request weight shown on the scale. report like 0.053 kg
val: 9.2 kg
